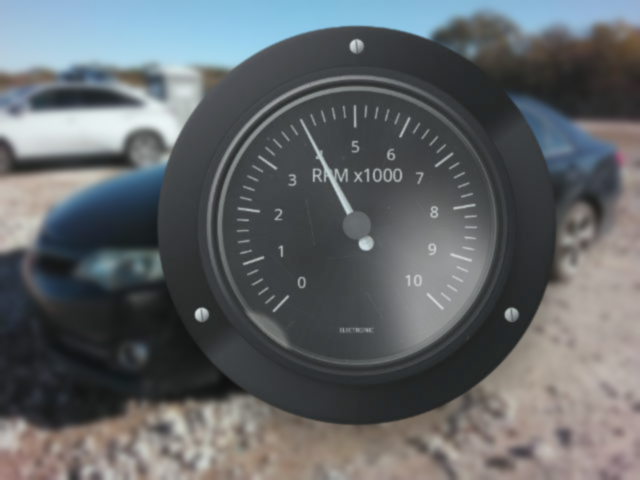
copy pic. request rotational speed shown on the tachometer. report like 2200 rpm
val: 4000 rpm
